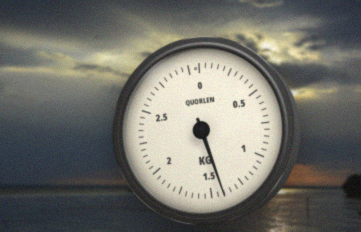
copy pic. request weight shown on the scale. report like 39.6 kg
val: 1.4 kg
